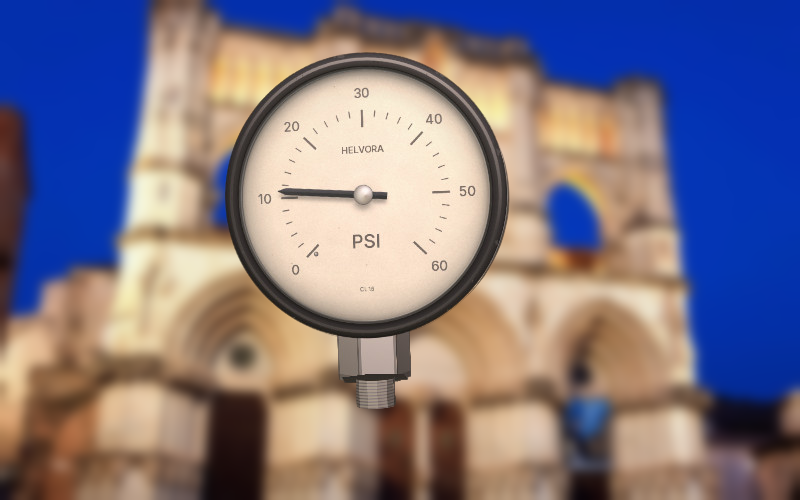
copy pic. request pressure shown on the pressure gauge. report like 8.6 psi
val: 11 psi
